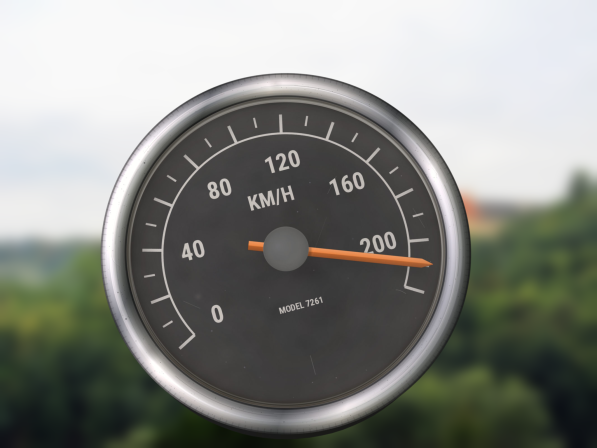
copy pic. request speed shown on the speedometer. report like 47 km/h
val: 210 km/h
